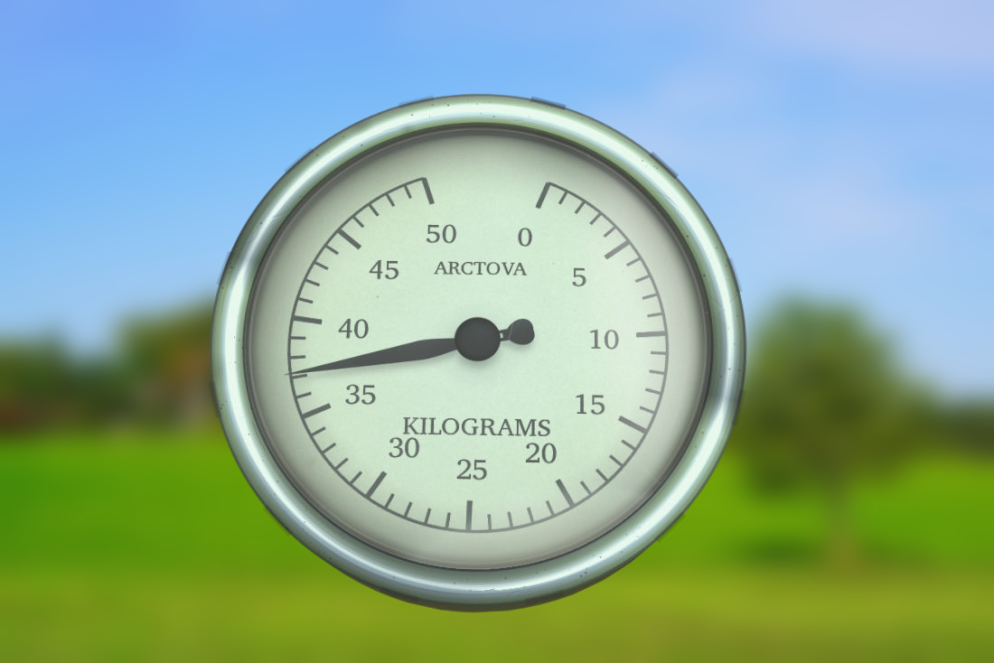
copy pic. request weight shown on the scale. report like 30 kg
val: 37 kg
